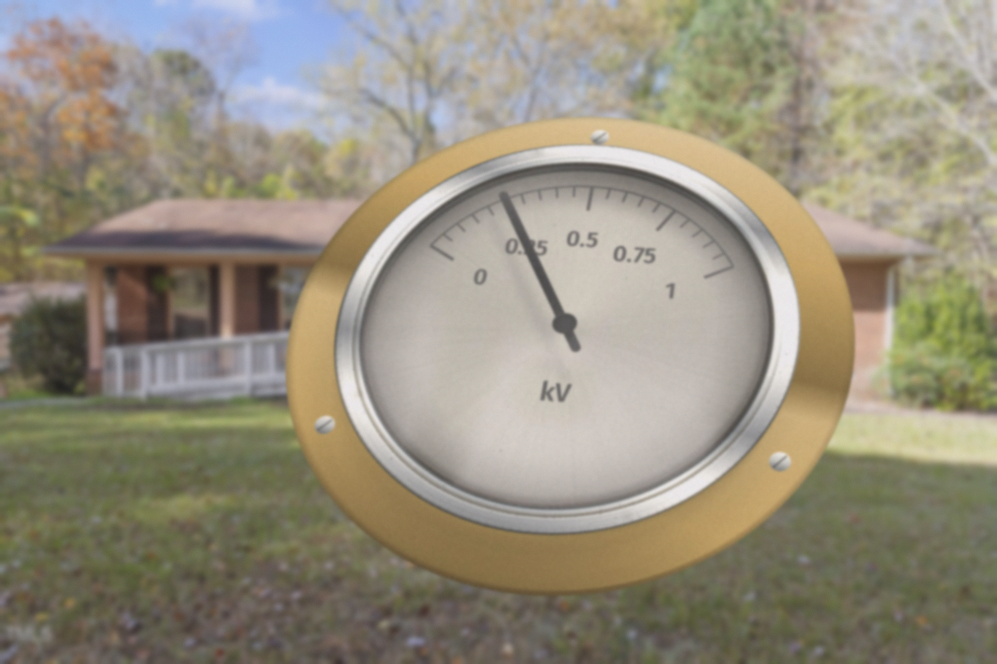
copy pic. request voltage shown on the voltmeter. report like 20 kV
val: 0.25 kV
